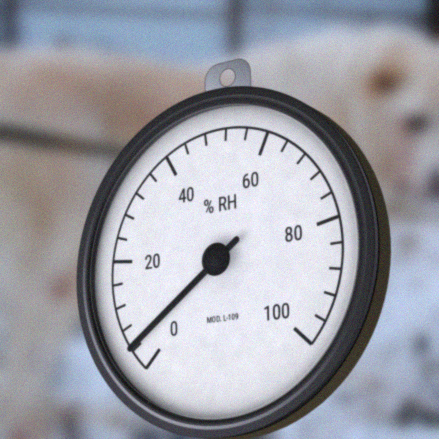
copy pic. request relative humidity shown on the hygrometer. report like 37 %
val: 4 %
